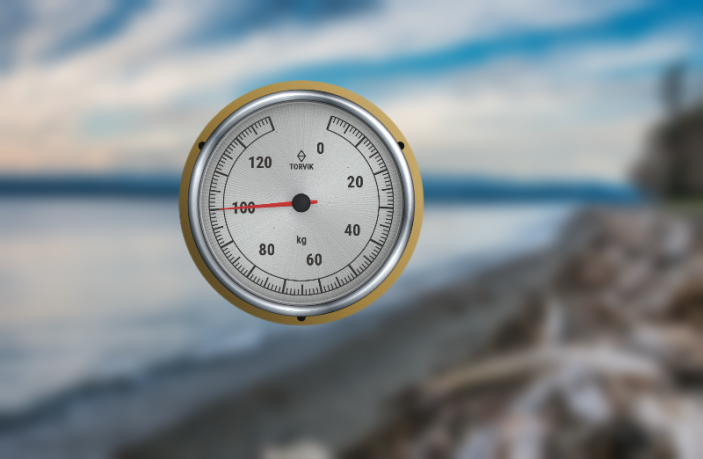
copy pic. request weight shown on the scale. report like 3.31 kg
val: 100 kg
